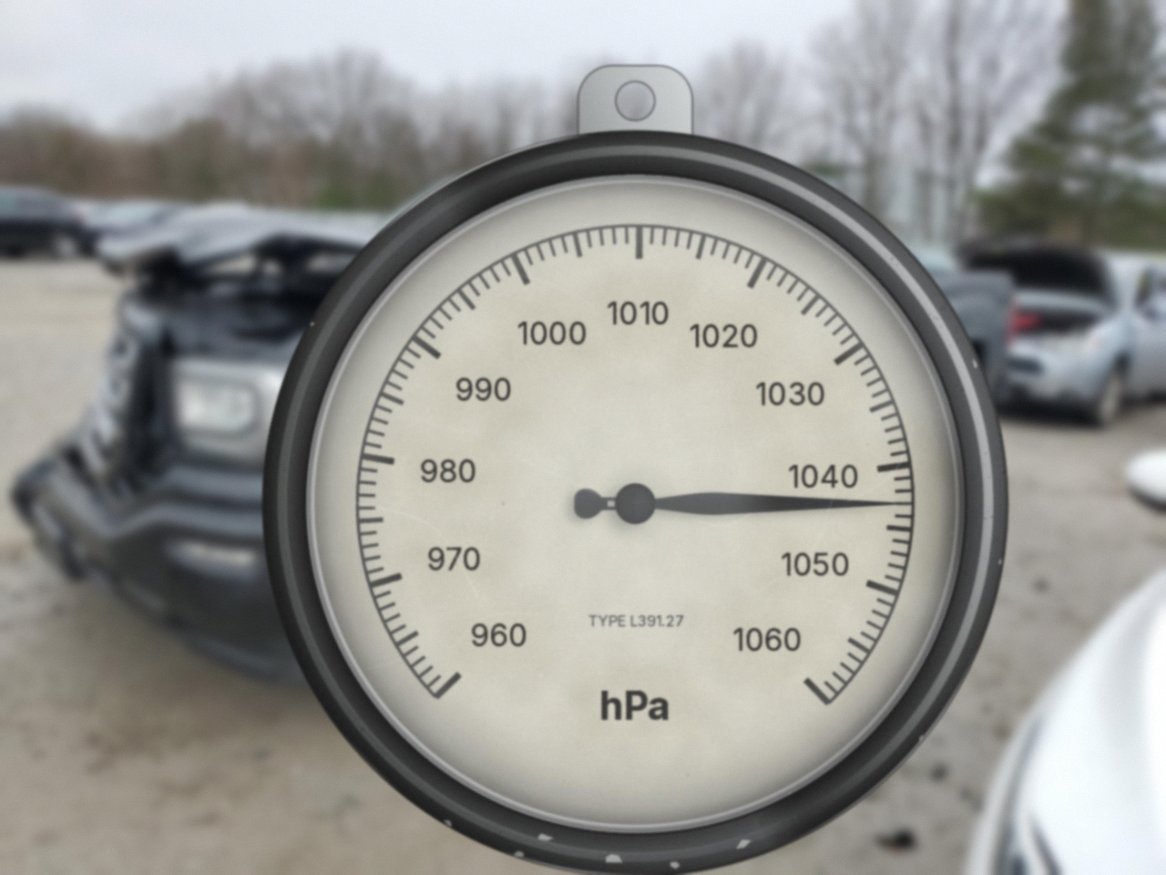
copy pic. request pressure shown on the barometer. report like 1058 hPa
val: 1043 hPa
